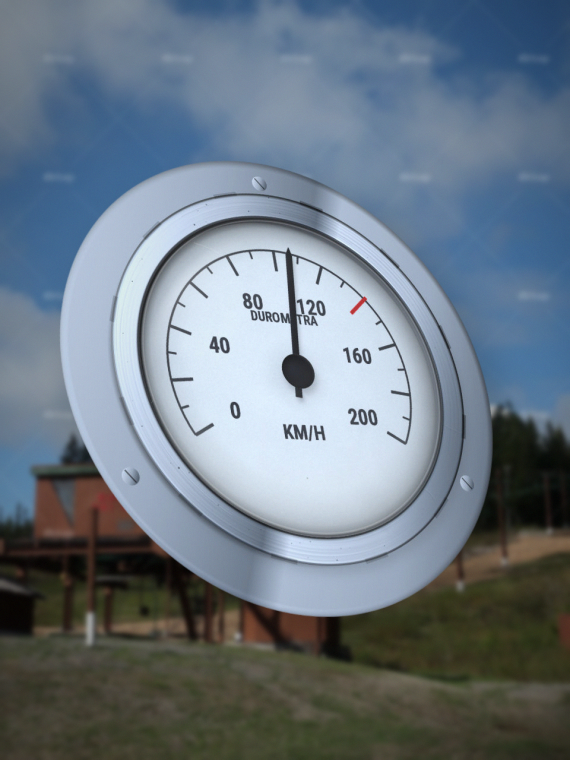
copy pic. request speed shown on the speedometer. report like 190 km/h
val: 105 km/h
